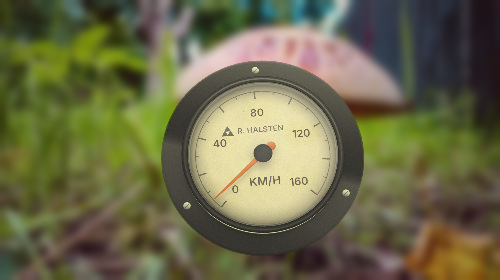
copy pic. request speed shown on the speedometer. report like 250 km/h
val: 5 km/h
